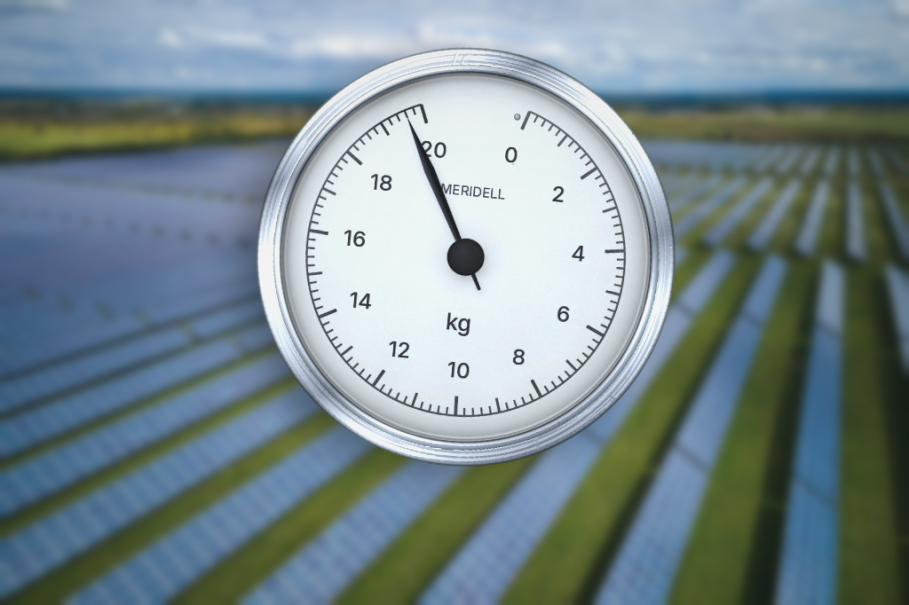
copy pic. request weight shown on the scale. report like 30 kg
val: 19.6 kg
